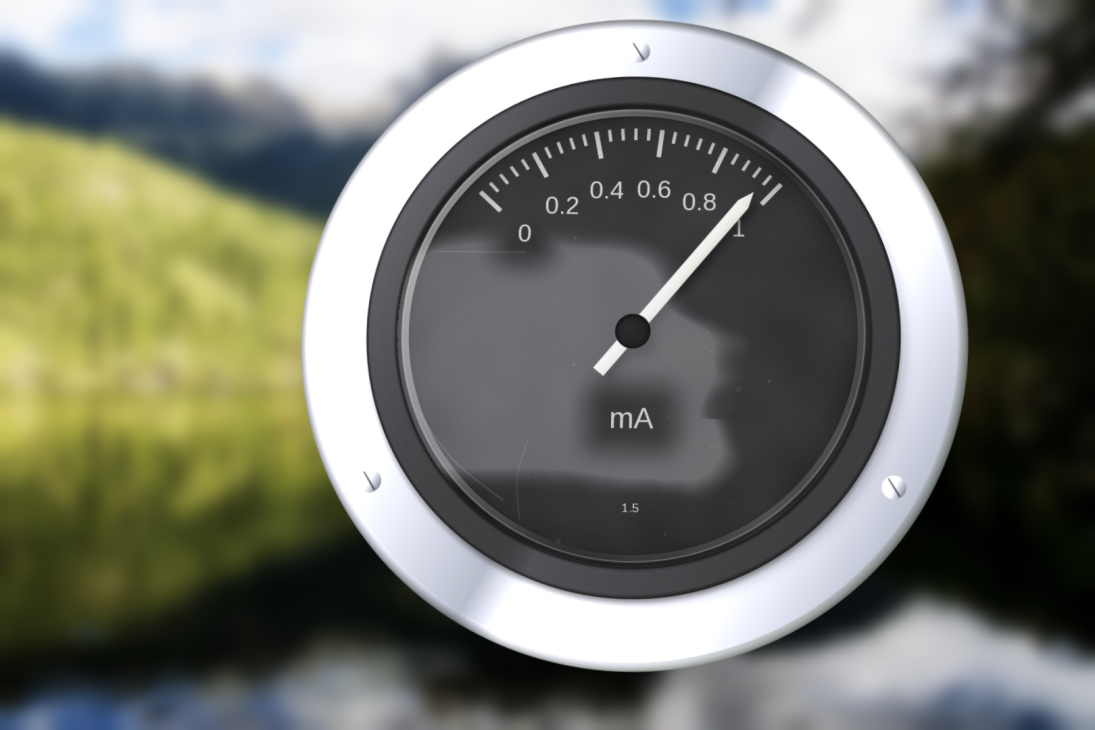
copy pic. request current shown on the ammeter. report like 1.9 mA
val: 0.96 mA
